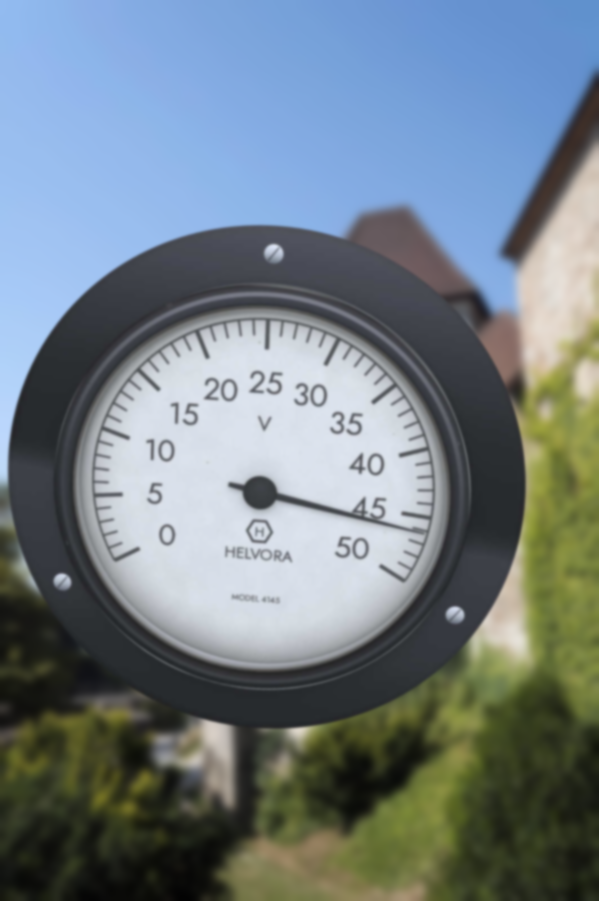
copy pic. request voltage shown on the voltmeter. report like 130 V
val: 46 V
